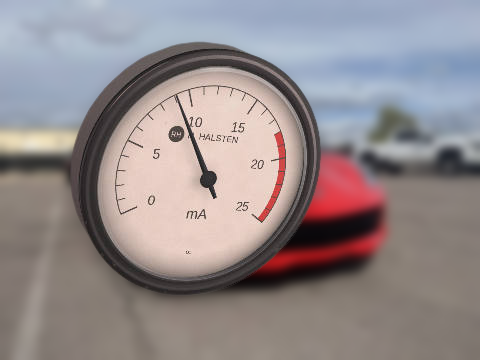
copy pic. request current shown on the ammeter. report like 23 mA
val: 9 mA
